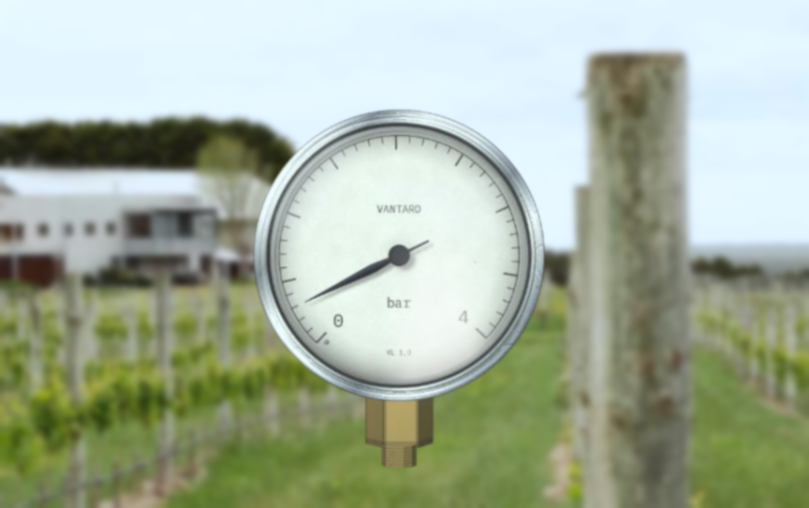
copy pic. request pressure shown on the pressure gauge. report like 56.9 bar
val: 0.3 bar
